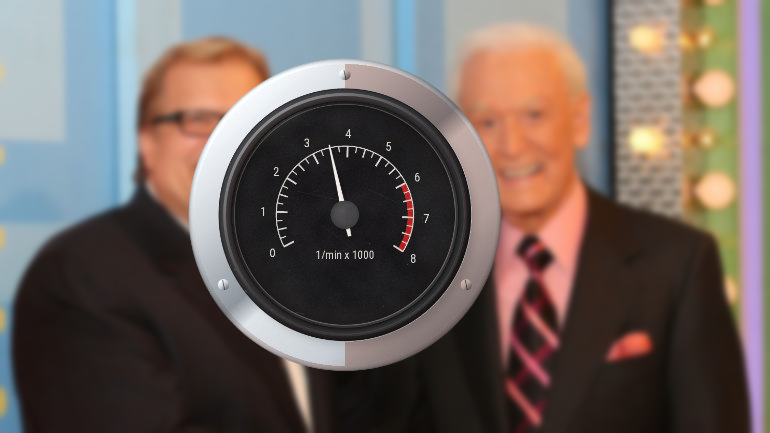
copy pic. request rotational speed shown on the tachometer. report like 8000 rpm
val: 3500 rpm
